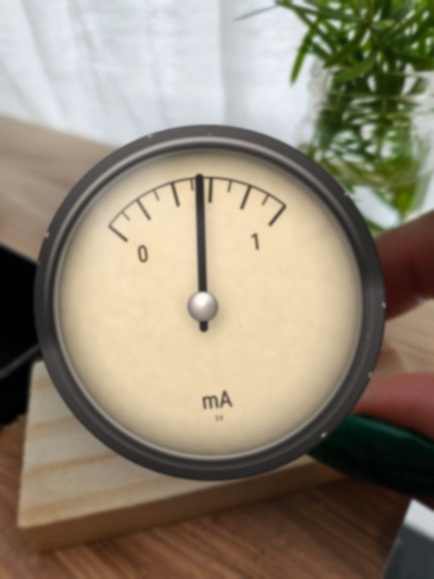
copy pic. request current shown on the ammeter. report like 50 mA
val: 0.55 mA
